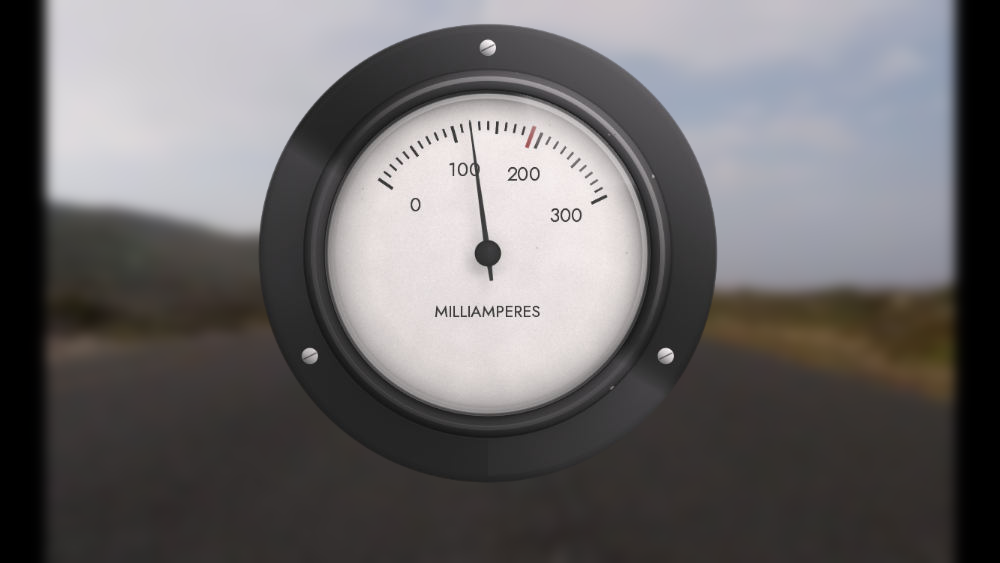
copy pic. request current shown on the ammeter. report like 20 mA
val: 120 mA
